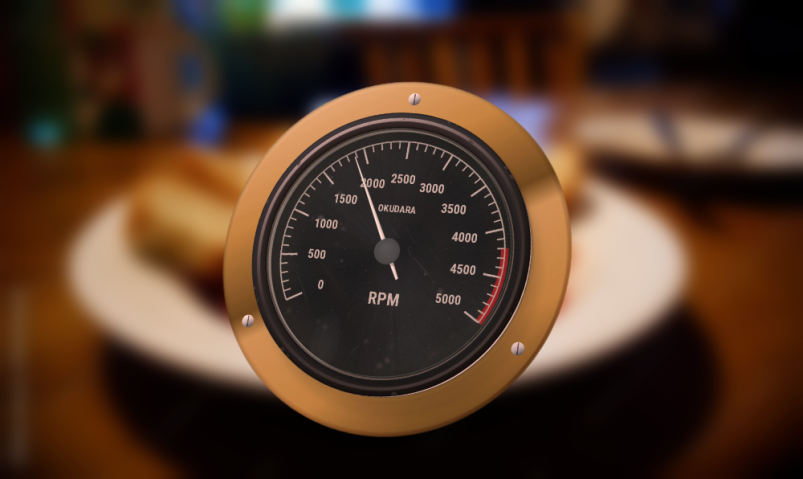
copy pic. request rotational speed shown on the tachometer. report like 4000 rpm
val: 1900 rpm
